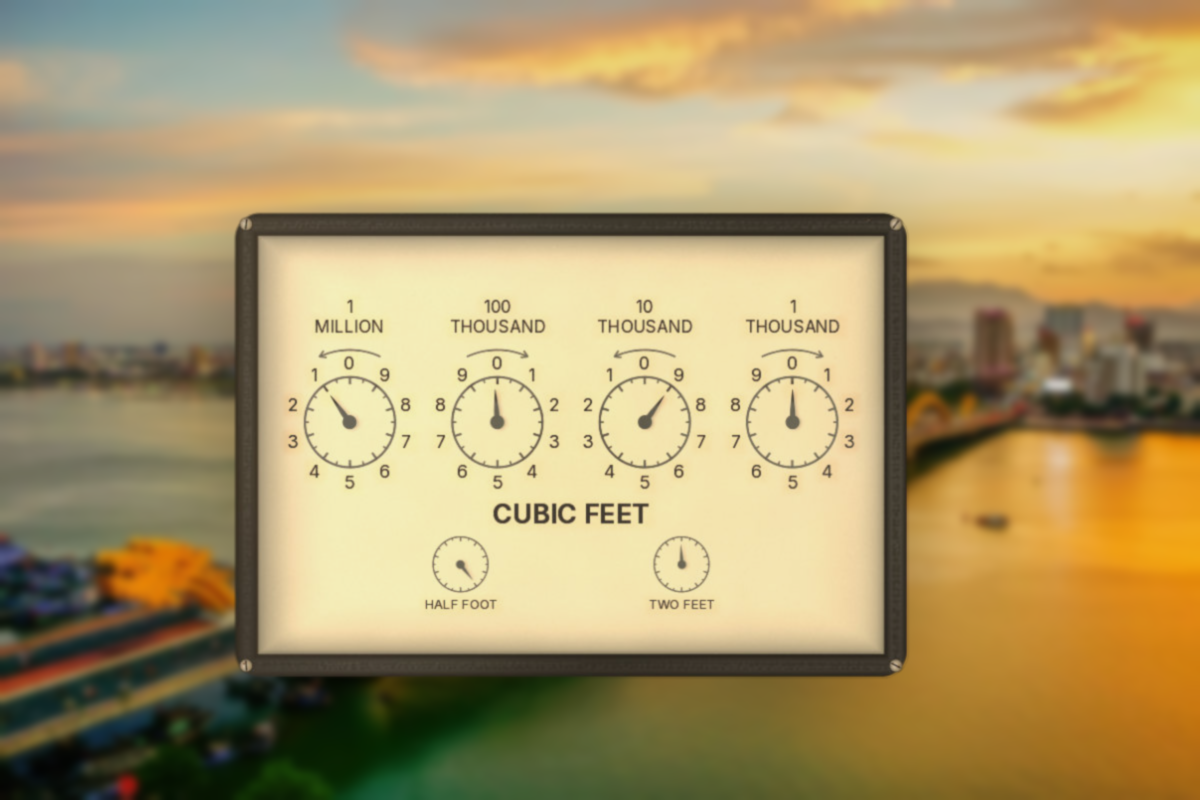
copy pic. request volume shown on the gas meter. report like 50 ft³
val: 99000 ft³
